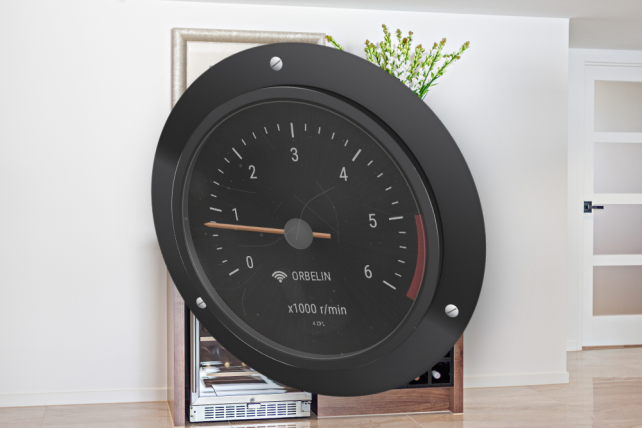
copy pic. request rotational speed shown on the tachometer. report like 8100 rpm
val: 800 rpm
